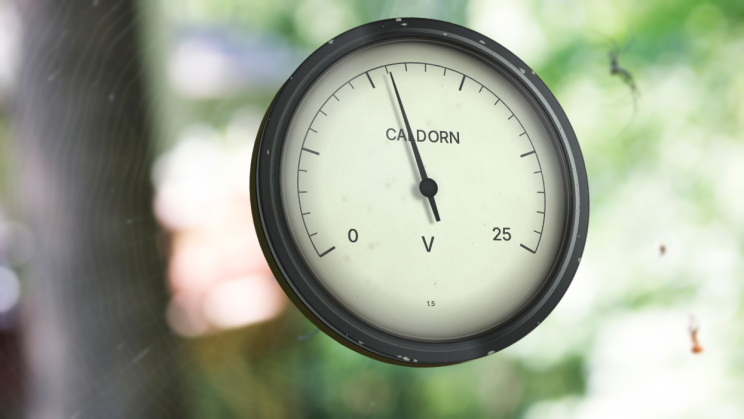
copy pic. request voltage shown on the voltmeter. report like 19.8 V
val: 11 V
